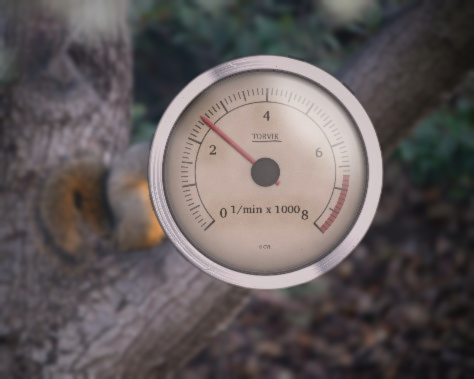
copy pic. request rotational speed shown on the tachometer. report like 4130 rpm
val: 2500 rpm
